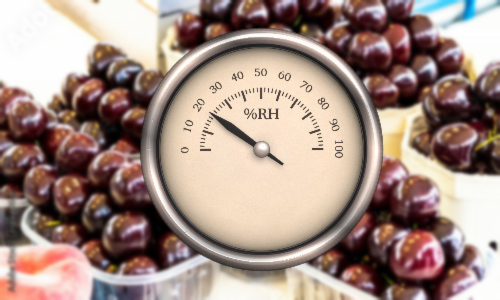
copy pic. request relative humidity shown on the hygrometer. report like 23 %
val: 20 %
